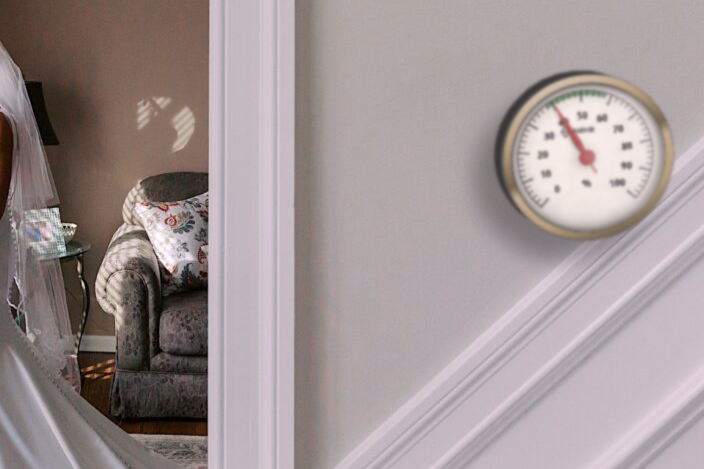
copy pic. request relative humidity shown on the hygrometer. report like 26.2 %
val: 40 %
